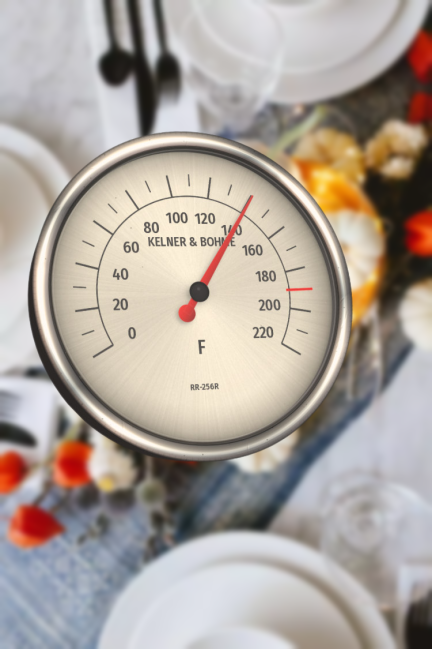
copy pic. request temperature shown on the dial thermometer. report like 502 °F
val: 140 °F
